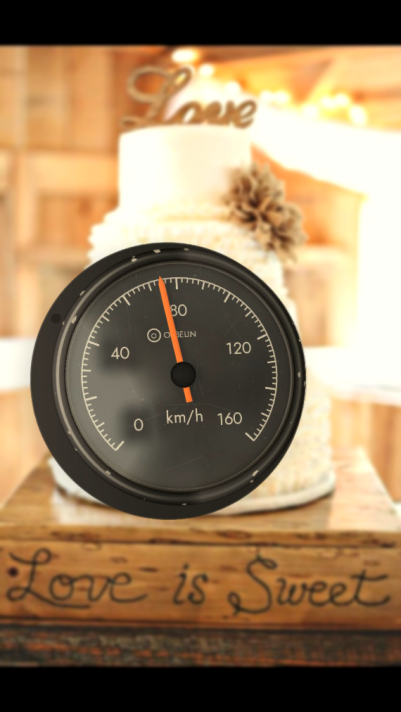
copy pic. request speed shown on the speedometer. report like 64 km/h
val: 74 km/h
